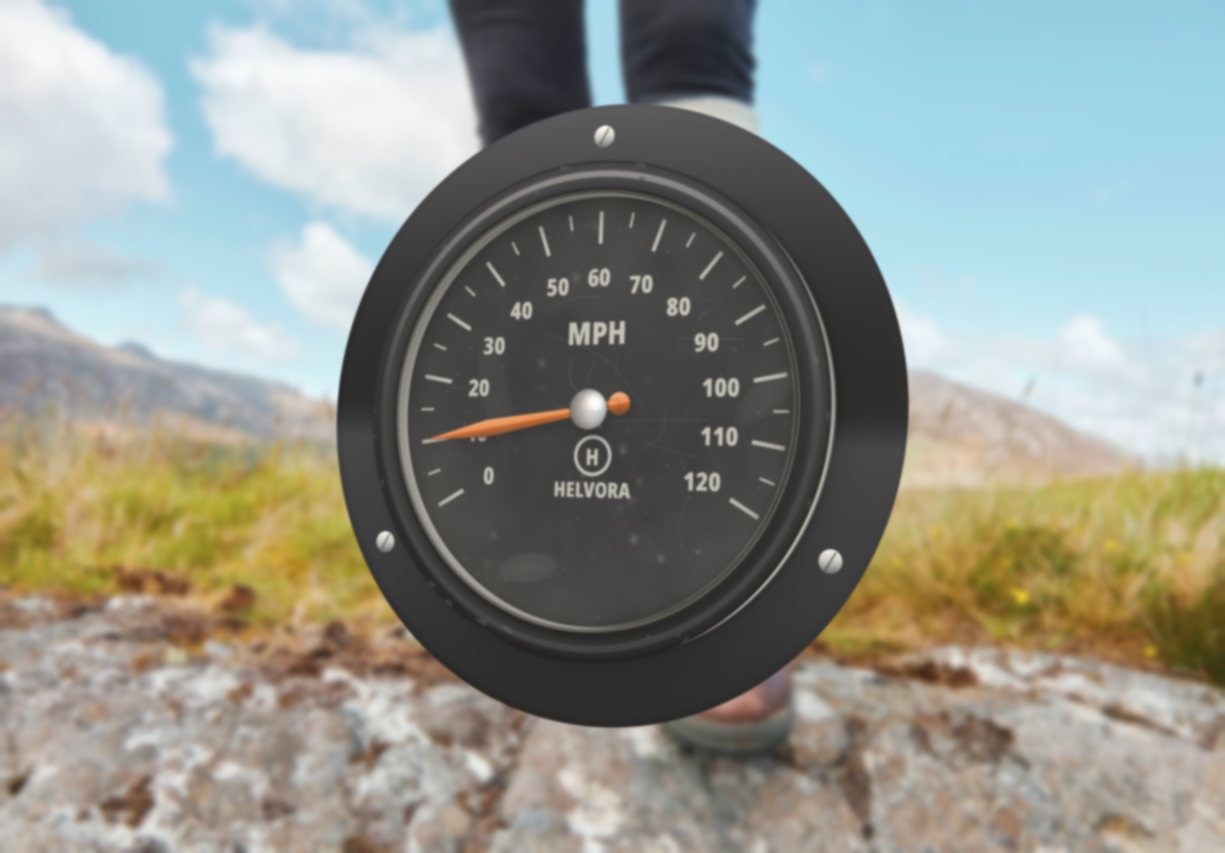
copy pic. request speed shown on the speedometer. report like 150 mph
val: 10 mph
